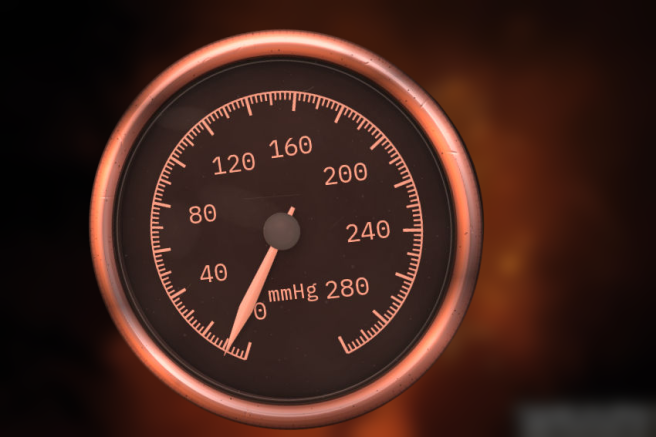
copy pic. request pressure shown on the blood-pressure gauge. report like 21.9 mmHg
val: 8 mmHg
